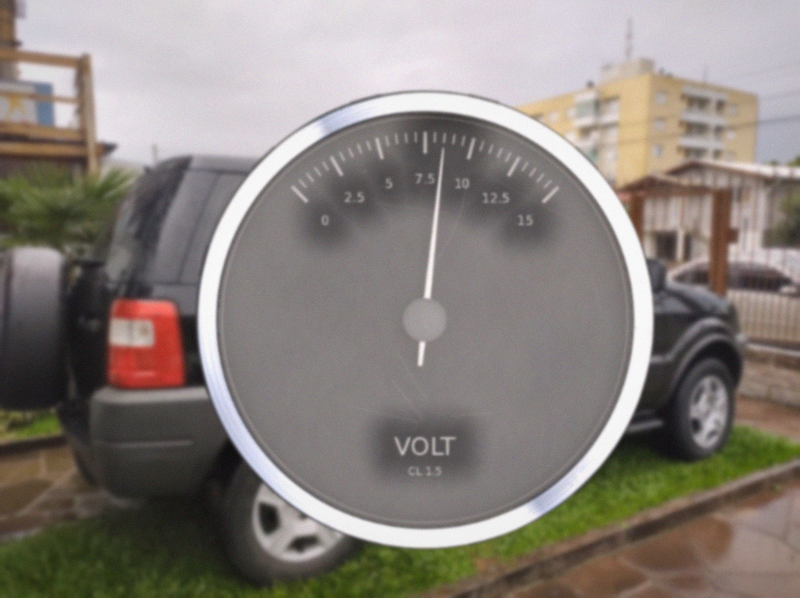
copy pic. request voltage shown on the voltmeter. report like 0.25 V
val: 8.5 V
